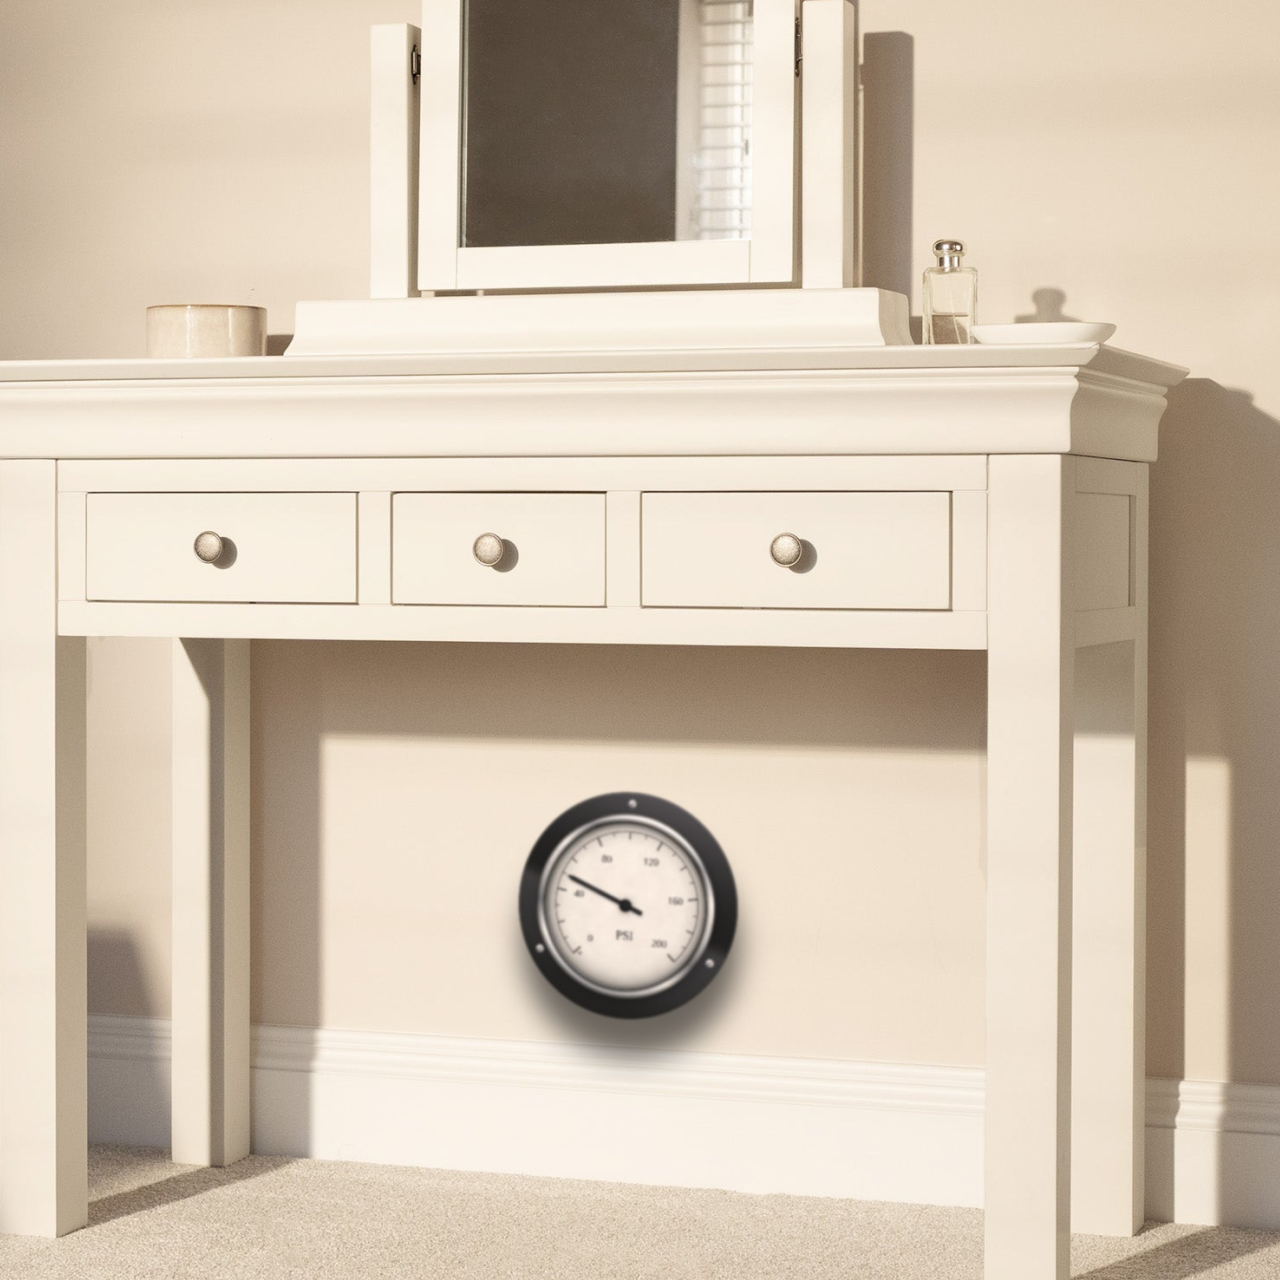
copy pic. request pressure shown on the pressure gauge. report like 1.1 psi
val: 50 psi
